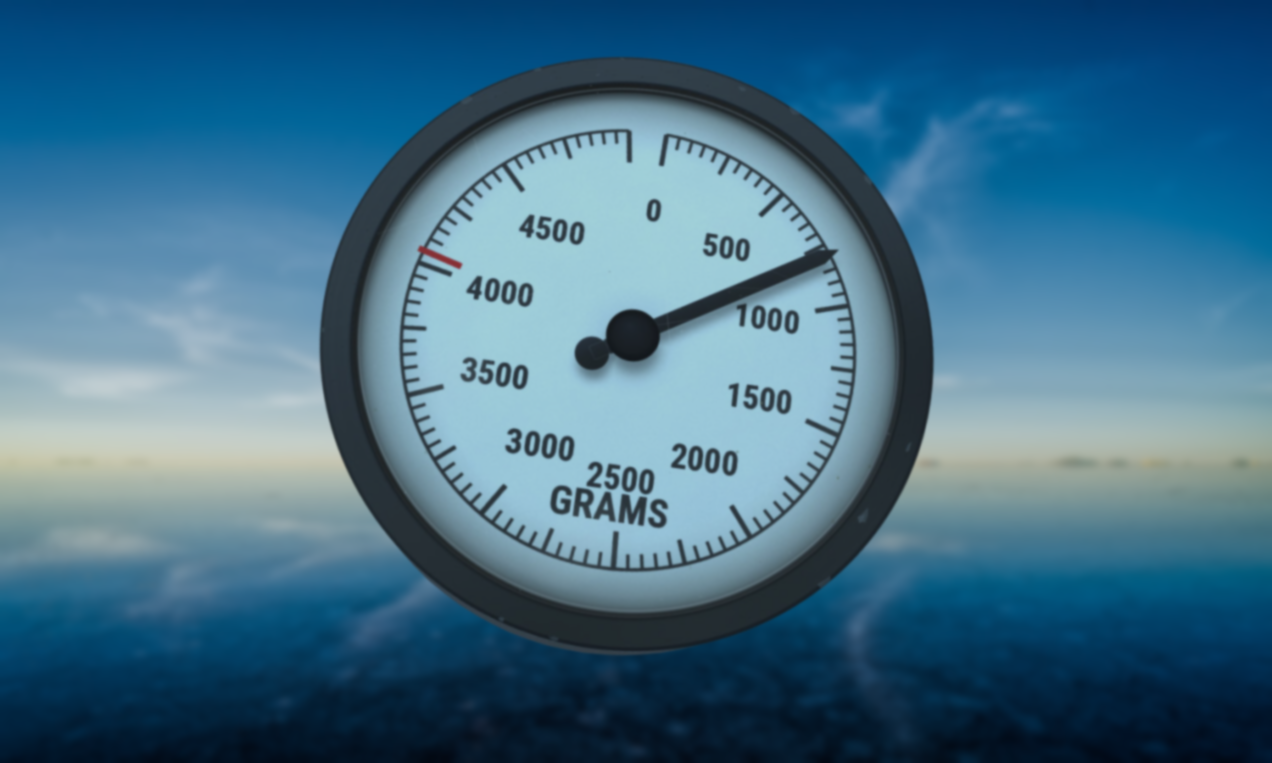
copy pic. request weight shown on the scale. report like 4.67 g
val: 800 g
